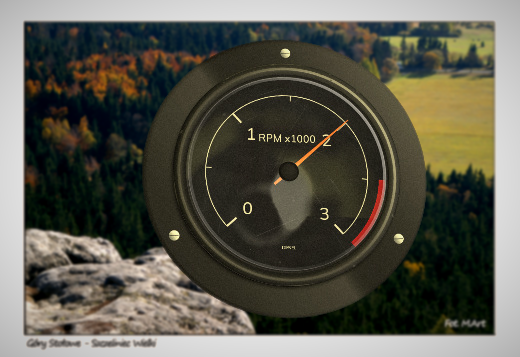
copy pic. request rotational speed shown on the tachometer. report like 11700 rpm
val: 2000 rpm
